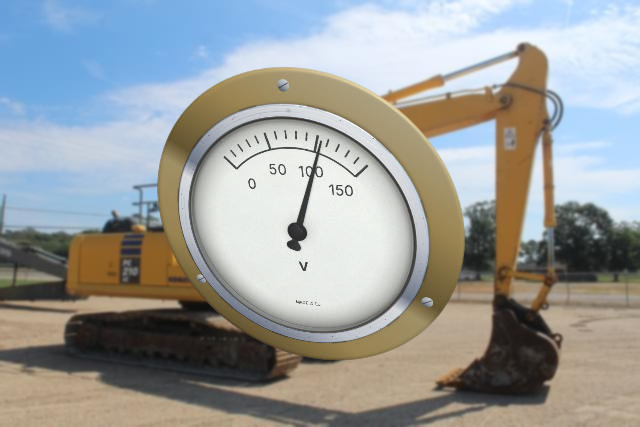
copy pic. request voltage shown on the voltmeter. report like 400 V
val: 105 V
